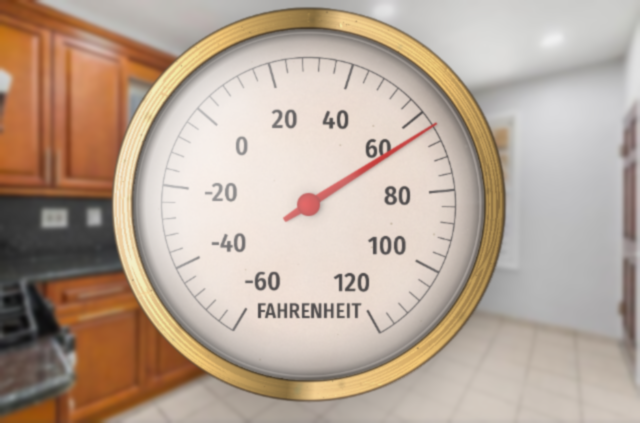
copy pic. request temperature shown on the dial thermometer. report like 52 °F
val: 64 °F
